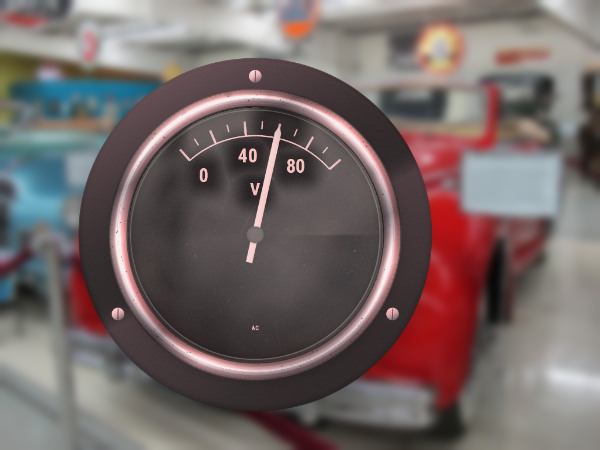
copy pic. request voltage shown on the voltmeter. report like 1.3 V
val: 60 V
